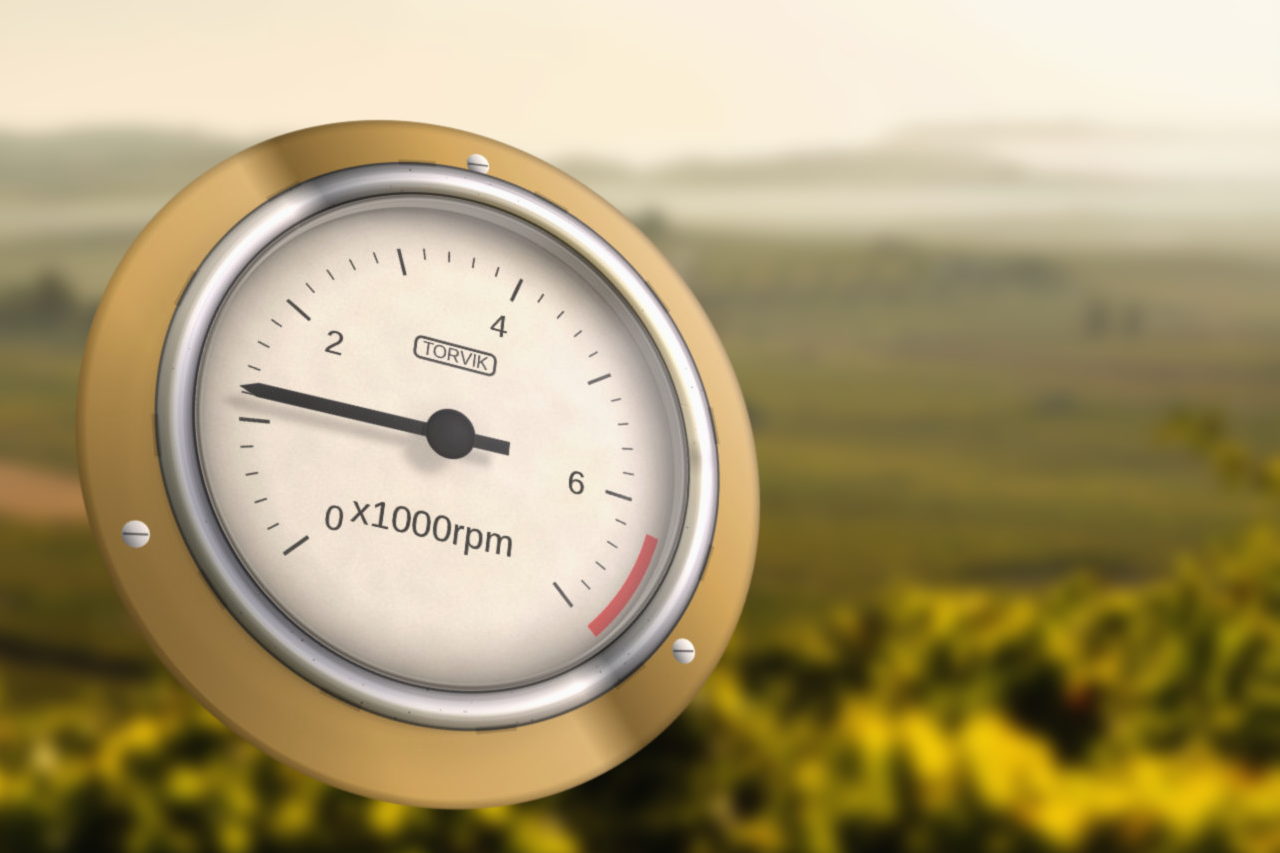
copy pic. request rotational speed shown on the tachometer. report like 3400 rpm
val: 1200 rpm
